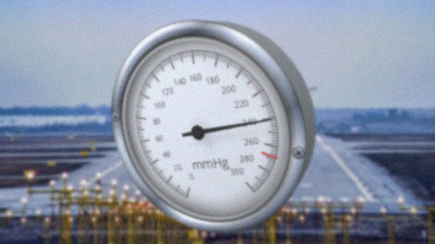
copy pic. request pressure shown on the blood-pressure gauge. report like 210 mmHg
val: 240 mmHg
